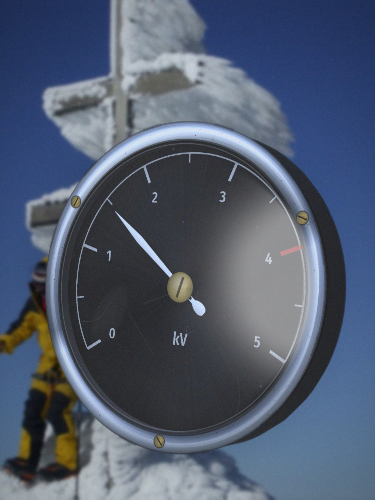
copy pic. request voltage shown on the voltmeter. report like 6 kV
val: 1.5 kV
